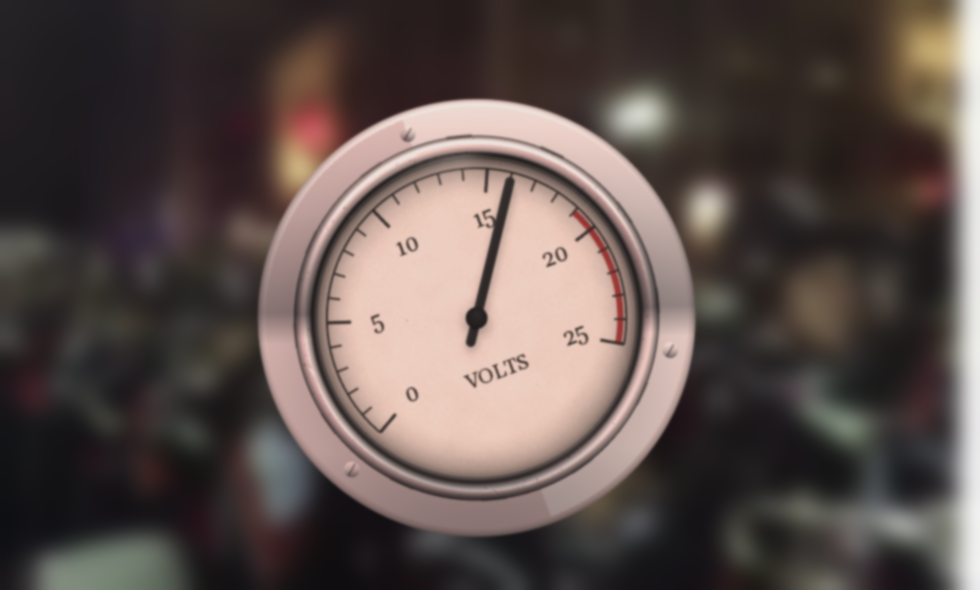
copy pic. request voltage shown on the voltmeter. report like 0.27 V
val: 16 V
